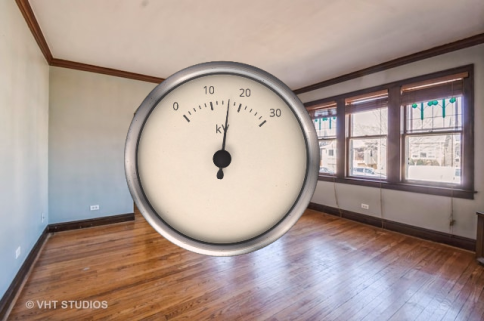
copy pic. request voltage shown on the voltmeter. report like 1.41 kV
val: 16 kV
